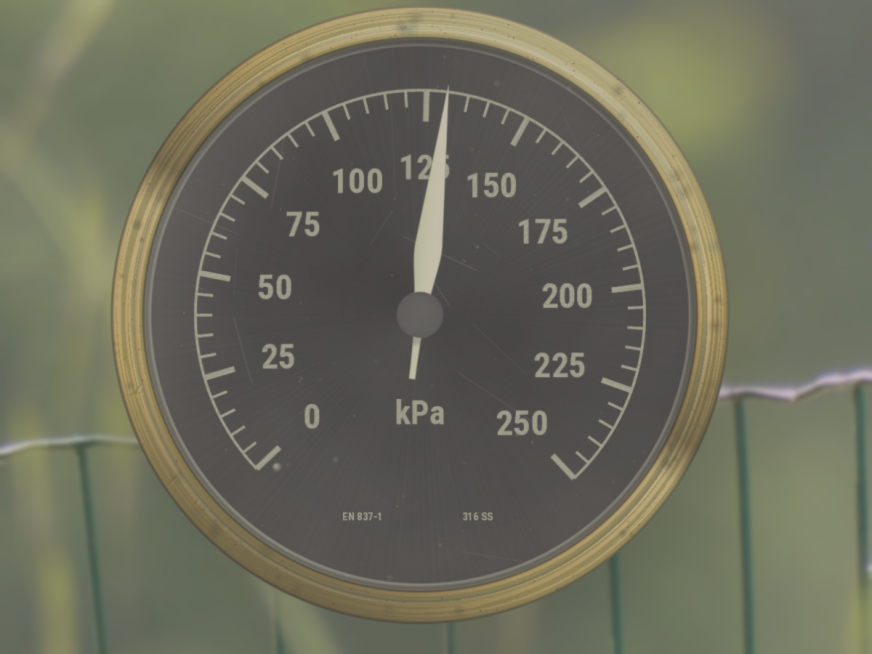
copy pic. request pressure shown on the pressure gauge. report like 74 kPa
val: 130 kPa
